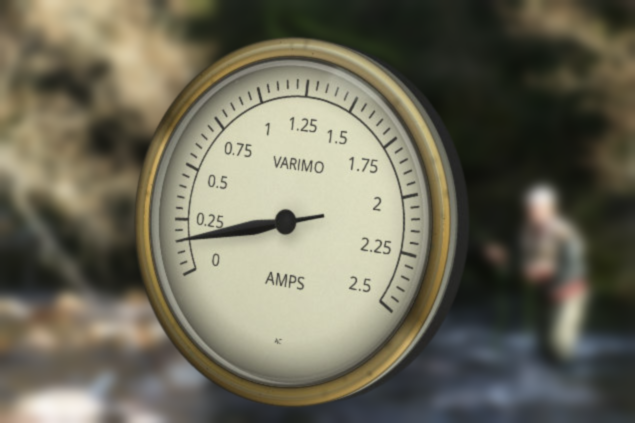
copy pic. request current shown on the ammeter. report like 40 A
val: 0.15 A
